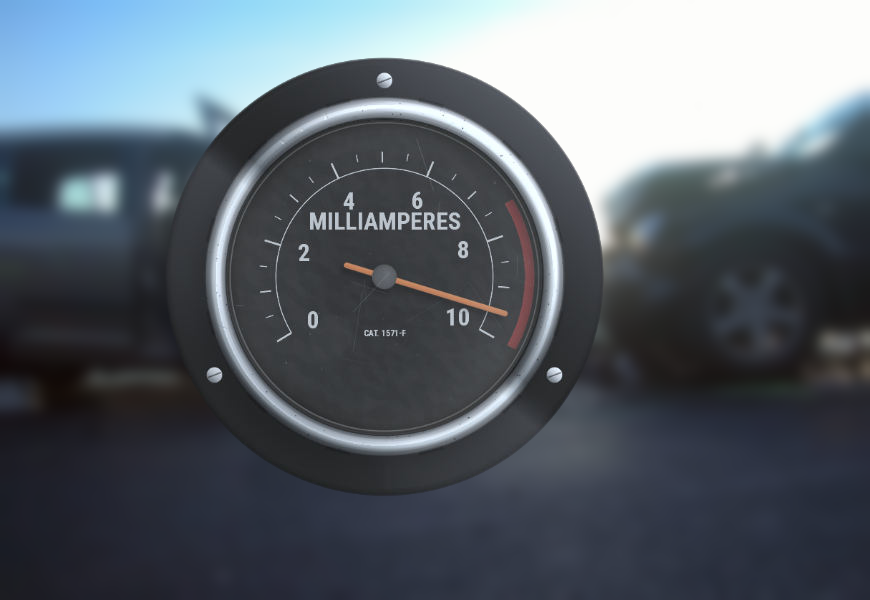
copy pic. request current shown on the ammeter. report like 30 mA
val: 9.5 mA
